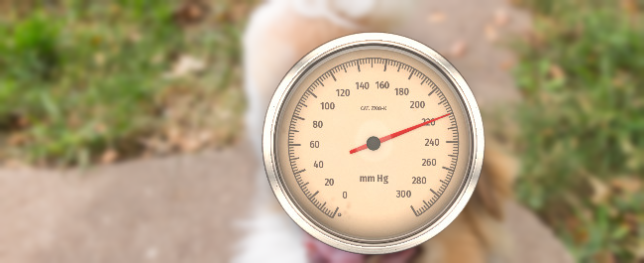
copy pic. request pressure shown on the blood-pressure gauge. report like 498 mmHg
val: 220 mmHg
